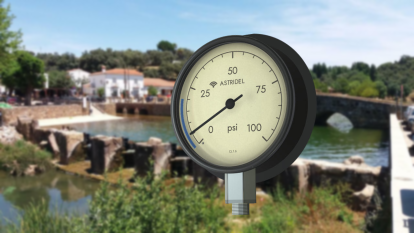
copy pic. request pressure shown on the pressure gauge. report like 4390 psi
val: 5 psi
